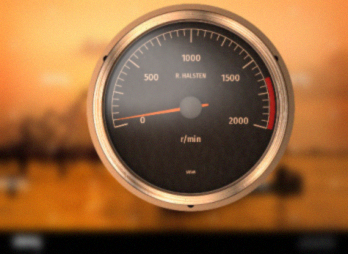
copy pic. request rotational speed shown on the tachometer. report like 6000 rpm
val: 50 rpm
